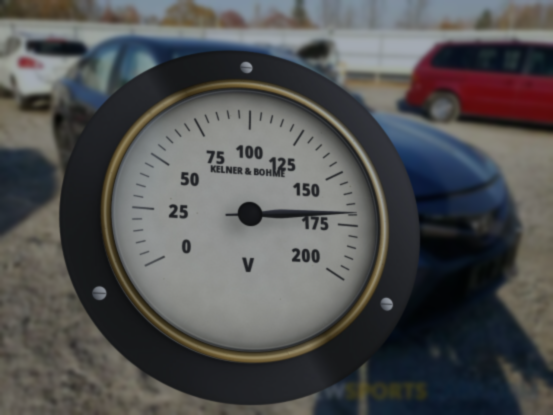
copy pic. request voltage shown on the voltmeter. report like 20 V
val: 170 V
